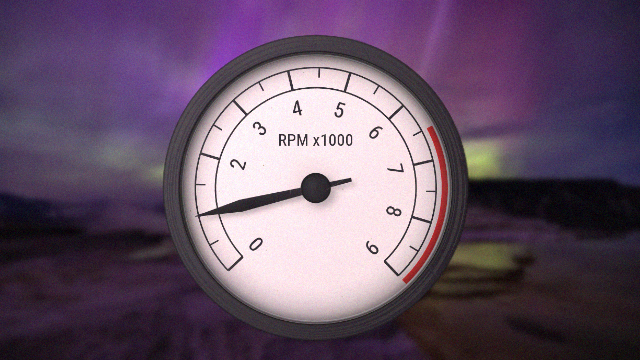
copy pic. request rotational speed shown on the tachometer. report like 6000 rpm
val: 1000 rpm
